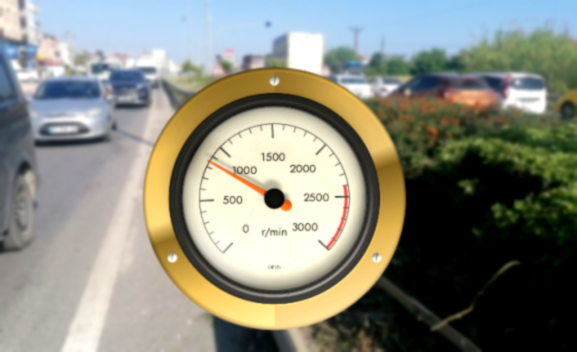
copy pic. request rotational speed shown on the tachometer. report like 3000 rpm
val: 850 rpm
